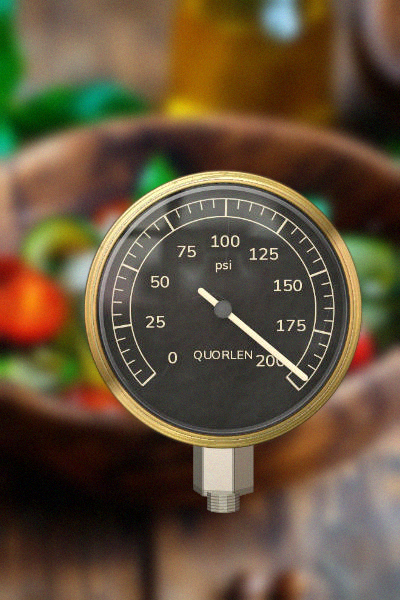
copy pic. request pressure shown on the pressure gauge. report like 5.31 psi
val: 195 psi
